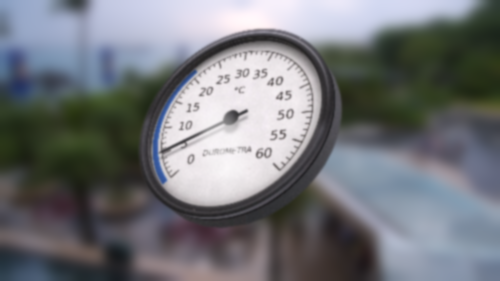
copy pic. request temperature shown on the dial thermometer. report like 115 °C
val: 5 °C
